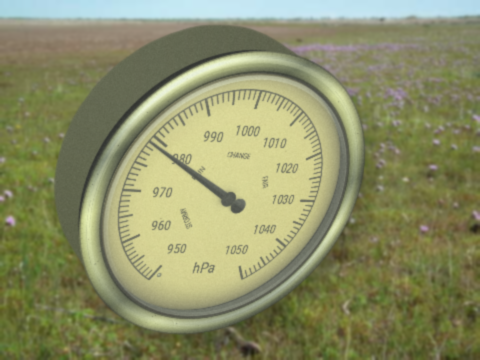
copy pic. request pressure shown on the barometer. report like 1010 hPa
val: 979 hPa
